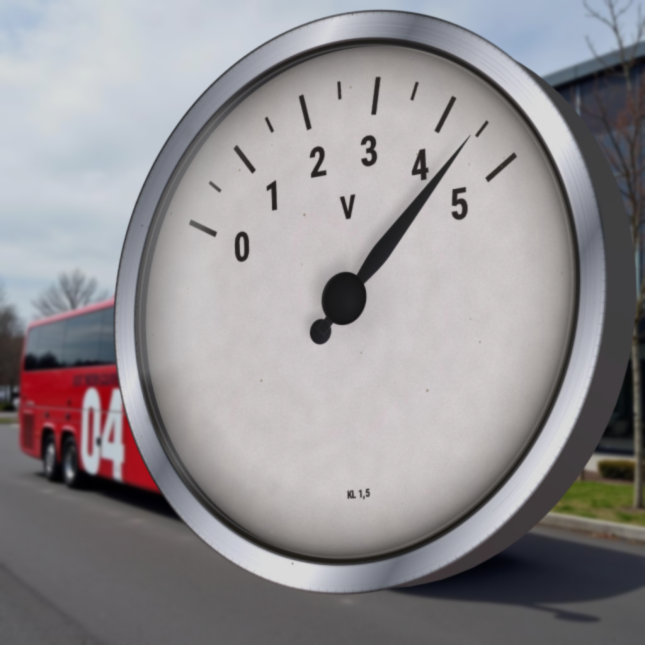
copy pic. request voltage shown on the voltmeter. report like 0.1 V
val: 4.5 V
